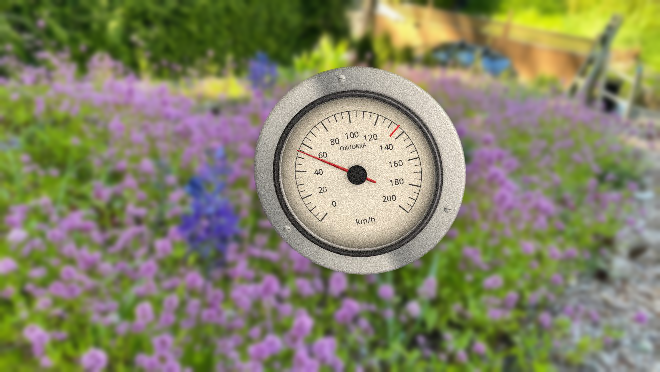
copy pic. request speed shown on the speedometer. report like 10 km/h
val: 55 km/h
